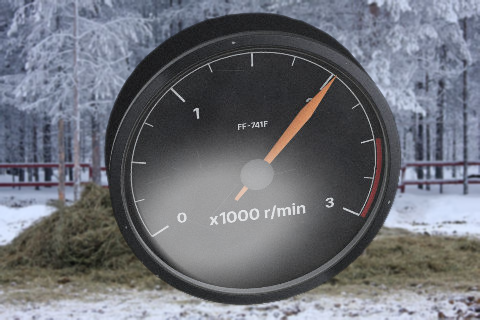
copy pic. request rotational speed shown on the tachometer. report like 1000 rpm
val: 2000 rpm
